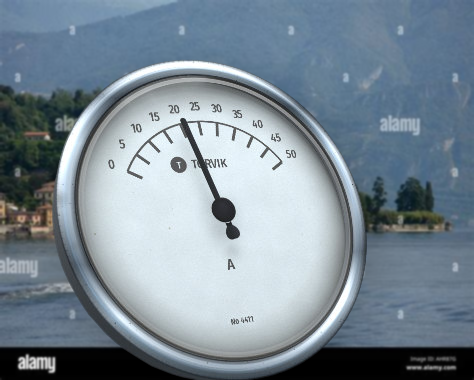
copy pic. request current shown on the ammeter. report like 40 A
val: 20 A
